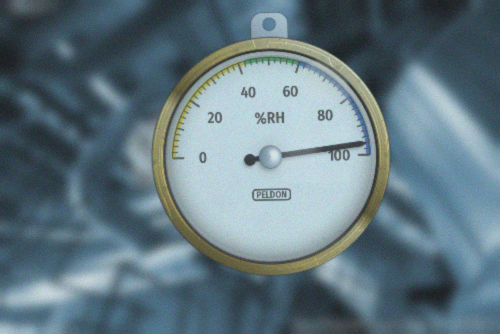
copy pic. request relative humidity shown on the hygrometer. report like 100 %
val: 96 %
